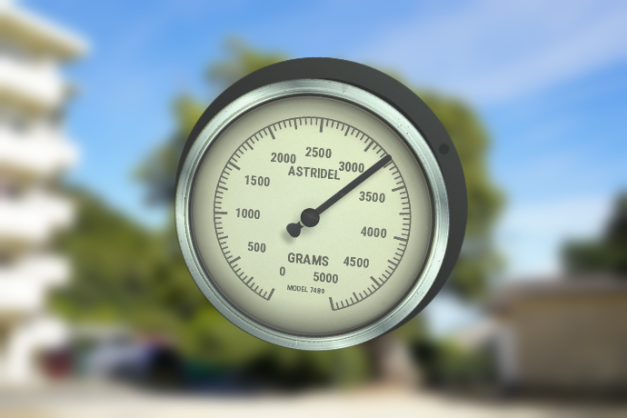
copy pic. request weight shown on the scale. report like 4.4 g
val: 3200 g
